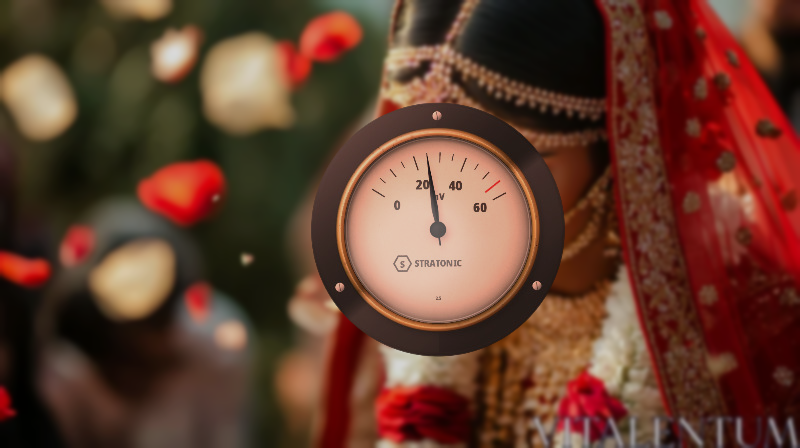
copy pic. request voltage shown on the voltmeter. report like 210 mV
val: 25 mV
